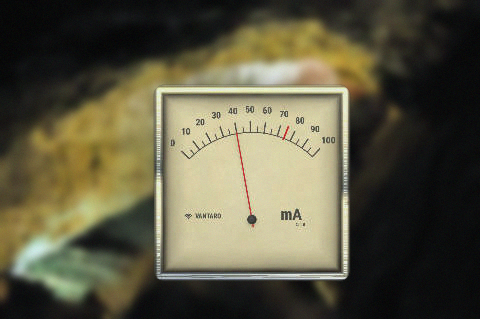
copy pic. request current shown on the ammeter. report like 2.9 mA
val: 40 mA
